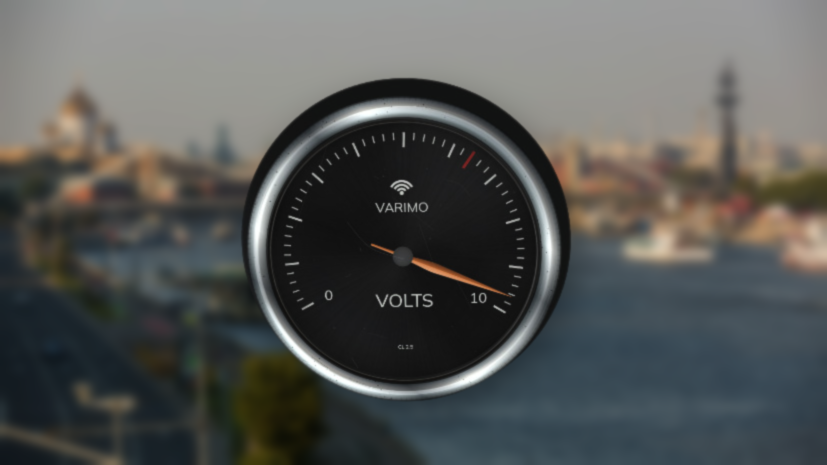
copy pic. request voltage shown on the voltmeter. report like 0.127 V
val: 9.6 V
